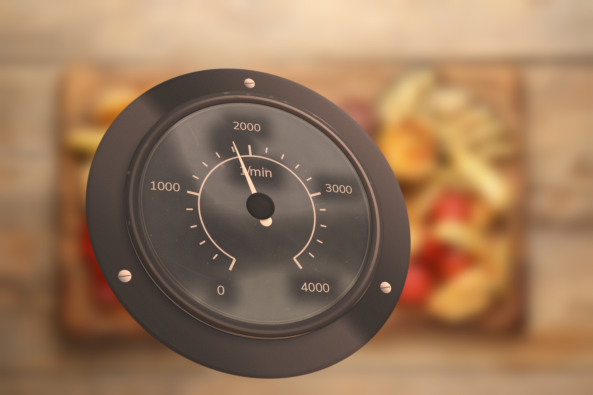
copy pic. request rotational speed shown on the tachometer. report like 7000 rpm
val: 1800 rpm
